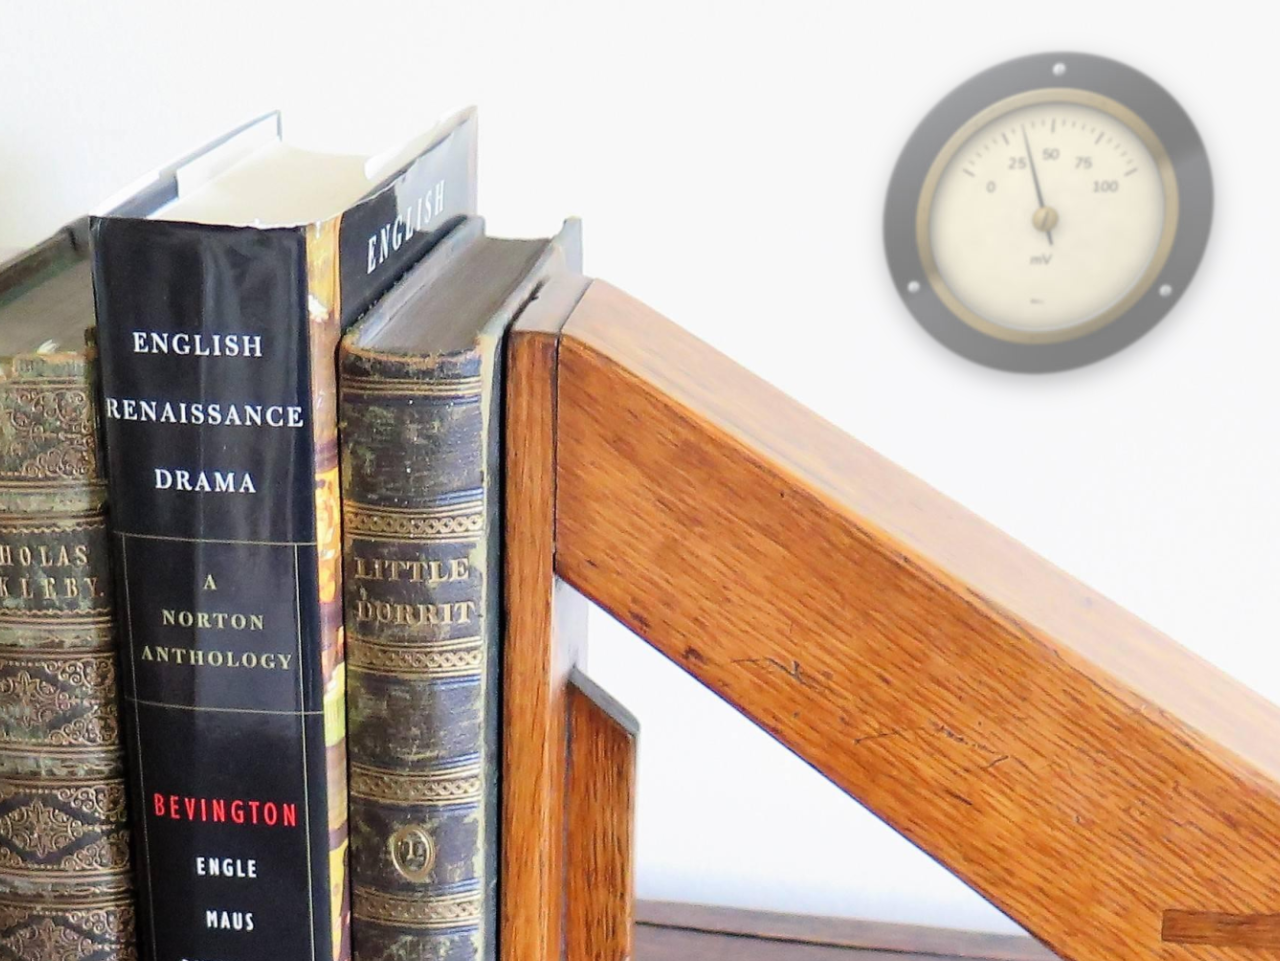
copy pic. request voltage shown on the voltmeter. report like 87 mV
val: 35 mV
